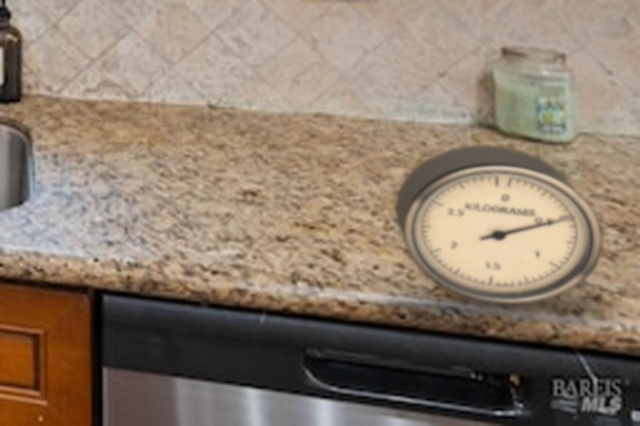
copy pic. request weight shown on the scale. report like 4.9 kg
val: 0.5 kg
